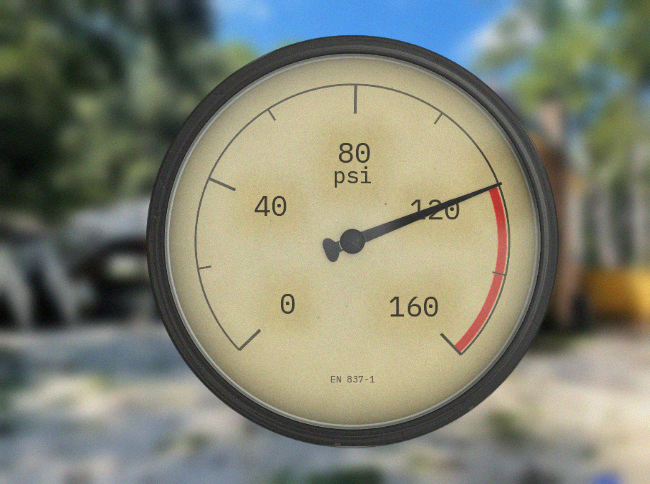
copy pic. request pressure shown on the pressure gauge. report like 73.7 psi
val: 120 psi
